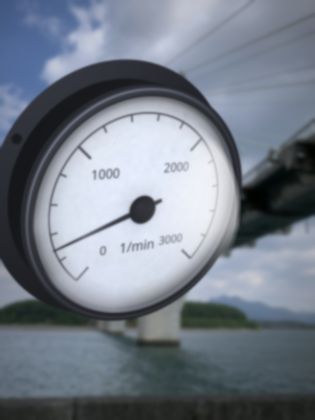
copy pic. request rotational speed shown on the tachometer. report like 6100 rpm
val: 300 rpm
